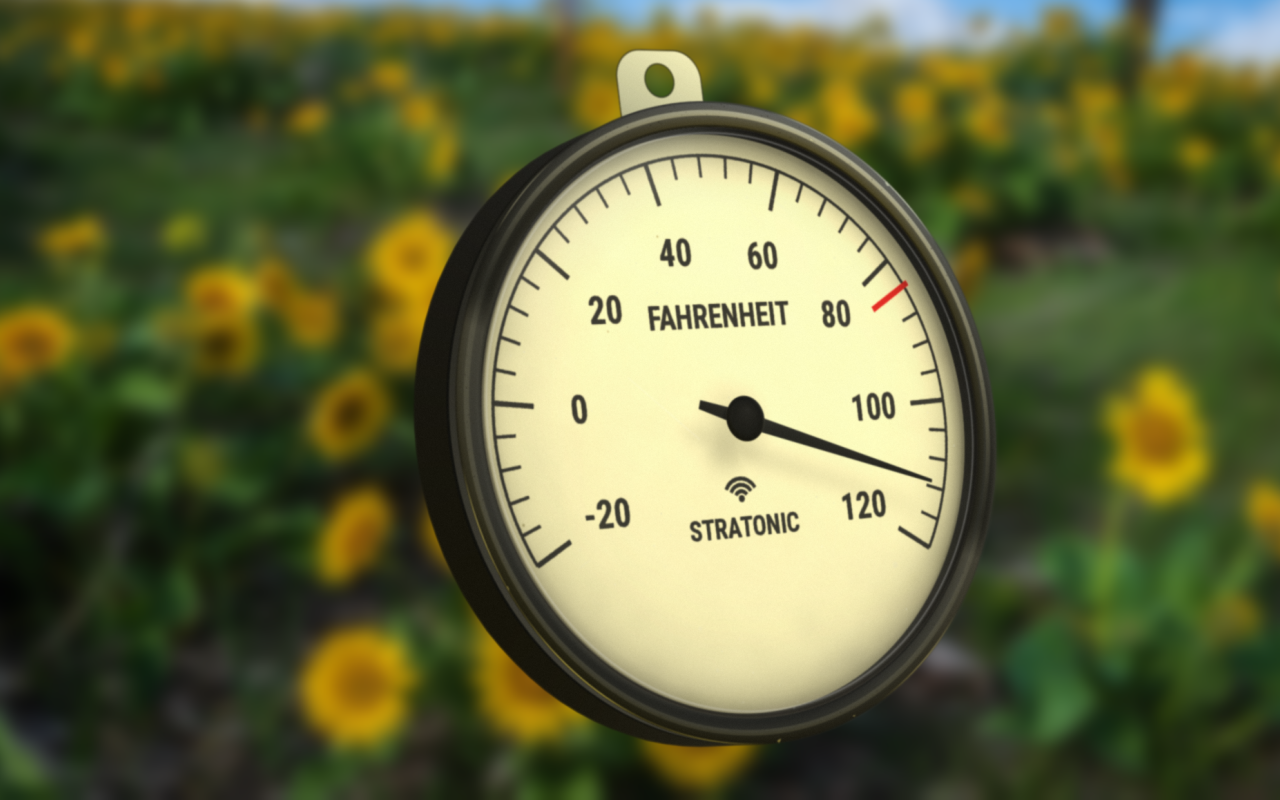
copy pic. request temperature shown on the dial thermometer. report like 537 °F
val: 112 °F
